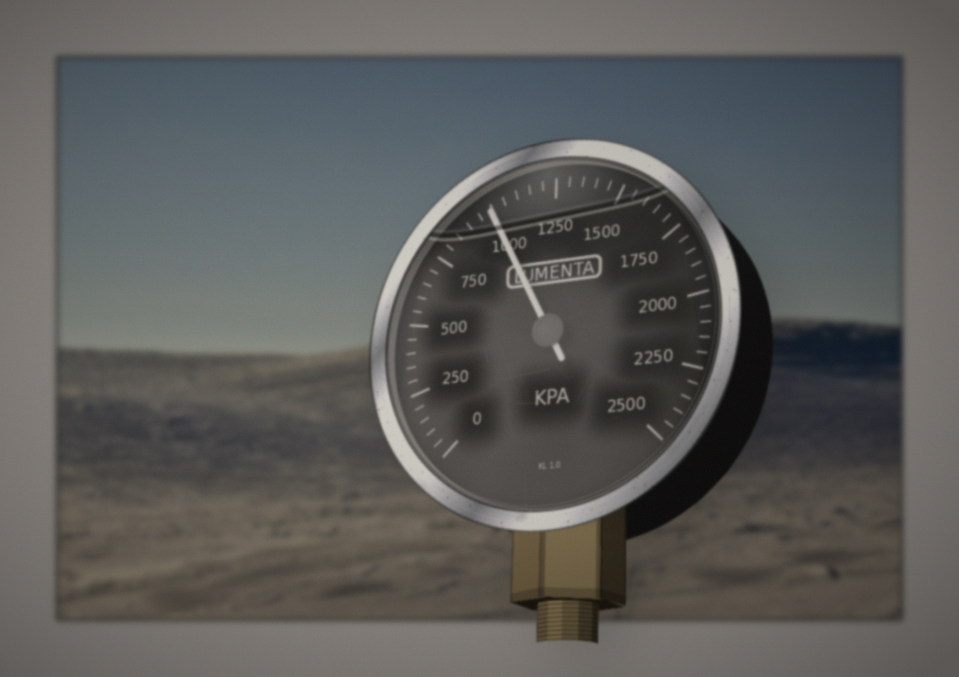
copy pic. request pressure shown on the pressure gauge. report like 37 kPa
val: 1000 kPa
